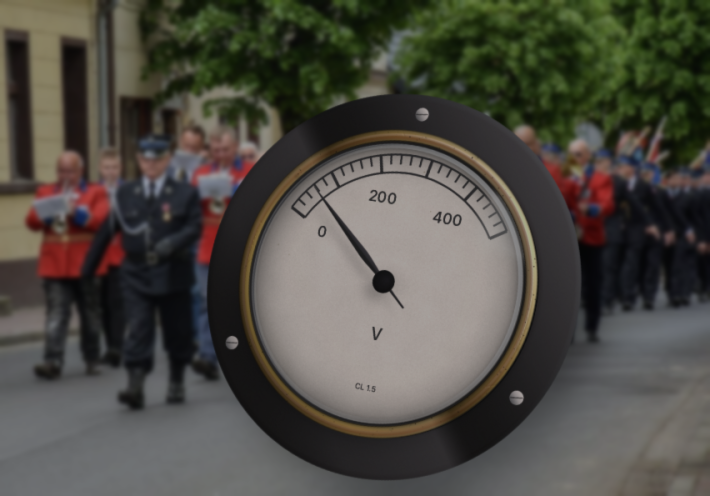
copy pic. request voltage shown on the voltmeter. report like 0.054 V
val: 60 V
